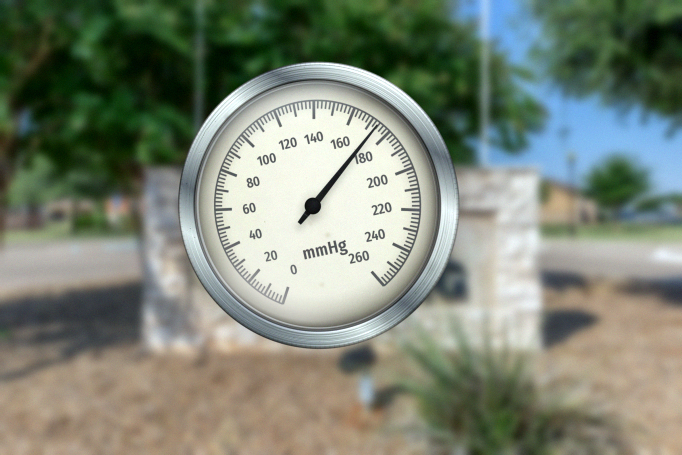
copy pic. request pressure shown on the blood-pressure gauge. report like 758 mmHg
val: 174 mmHg
